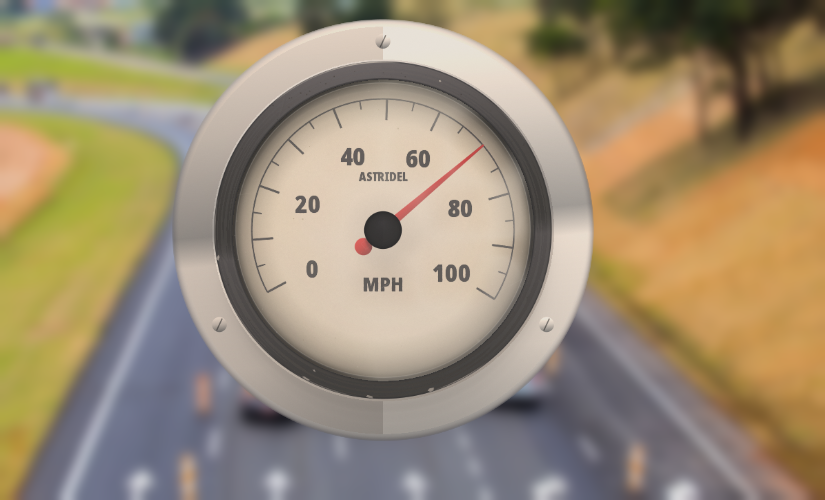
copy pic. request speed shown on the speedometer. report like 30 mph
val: 70 mph
